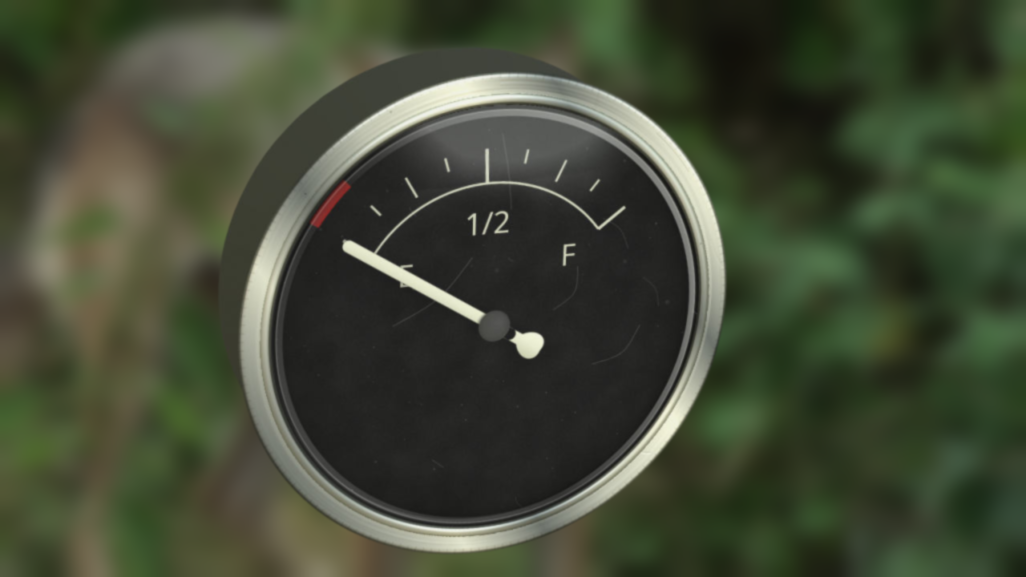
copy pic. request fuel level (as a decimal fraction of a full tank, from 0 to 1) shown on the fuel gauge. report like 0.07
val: 0
